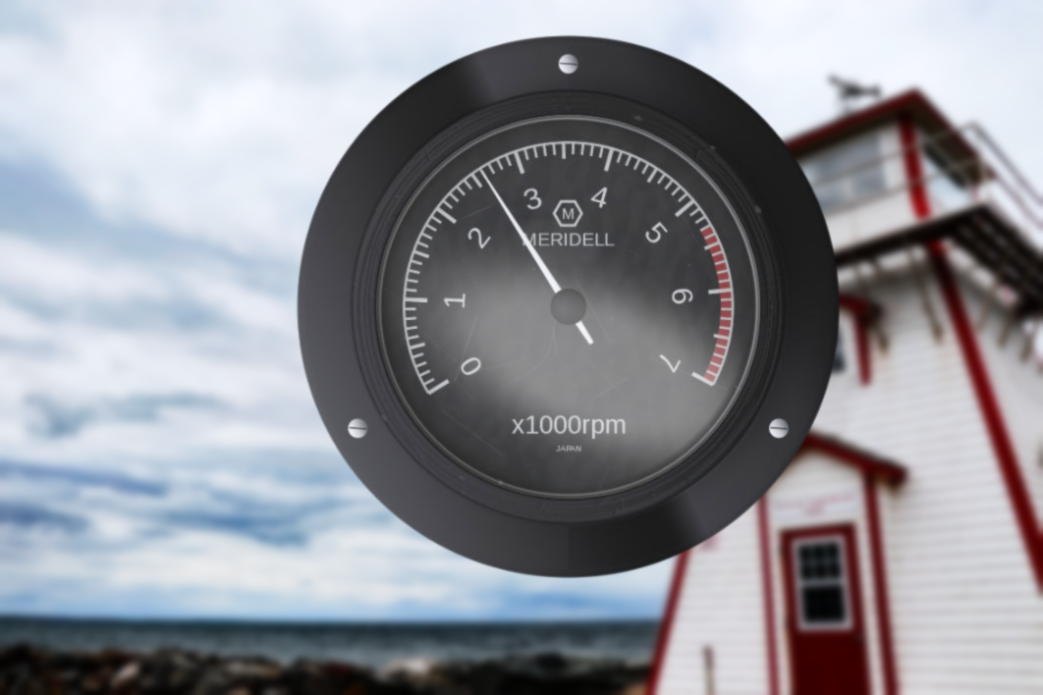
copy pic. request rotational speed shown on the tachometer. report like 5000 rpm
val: 2600 rpm
